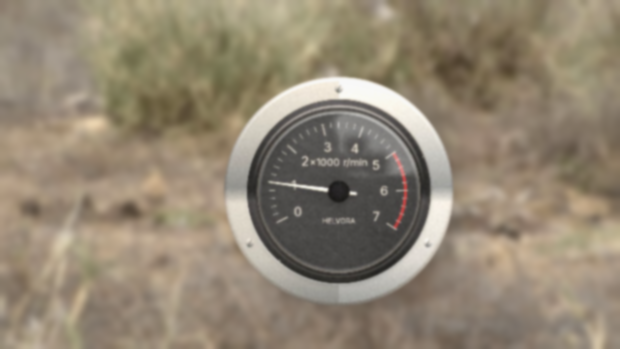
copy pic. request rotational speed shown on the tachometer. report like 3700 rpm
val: 1000 rpm
